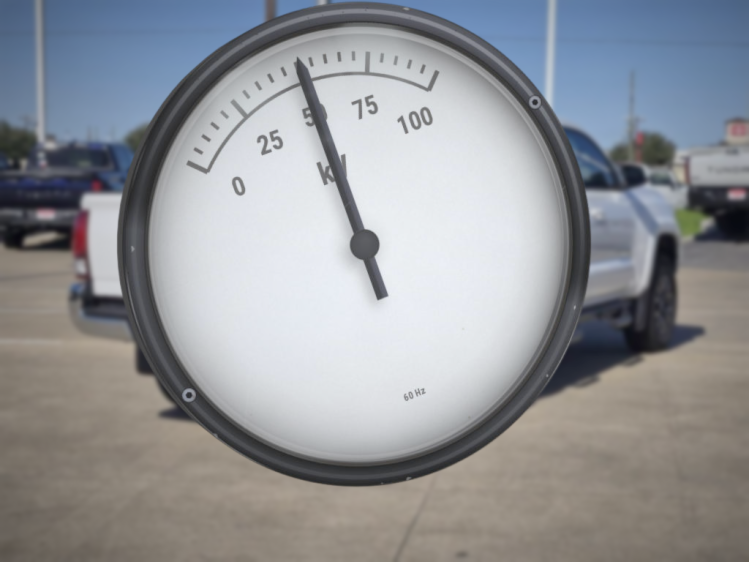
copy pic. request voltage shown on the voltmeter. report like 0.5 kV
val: 50 kV
